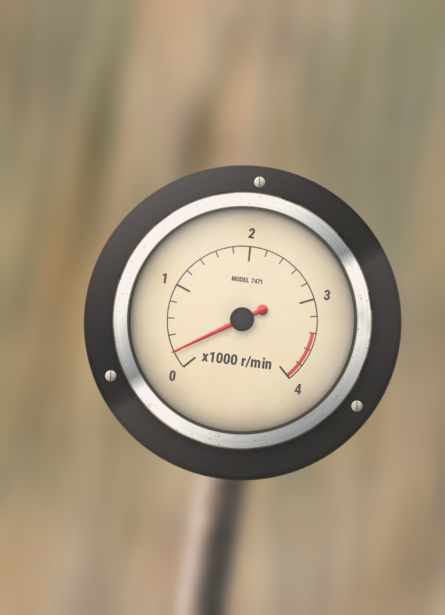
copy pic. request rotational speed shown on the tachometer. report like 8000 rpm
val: 200 rpm
